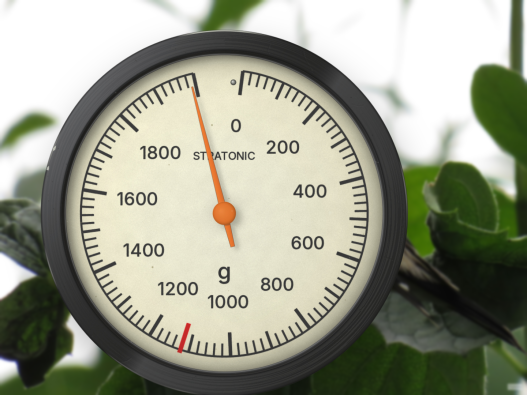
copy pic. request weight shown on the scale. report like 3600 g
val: 1990 g
